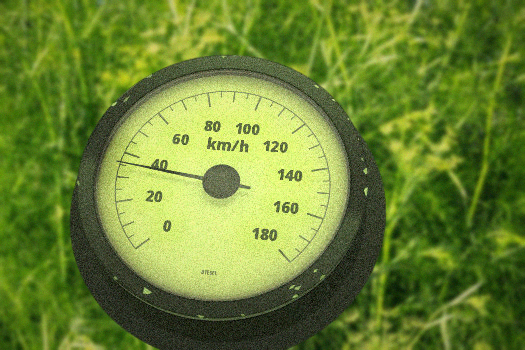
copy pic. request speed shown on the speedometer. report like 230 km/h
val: 35 km/h
